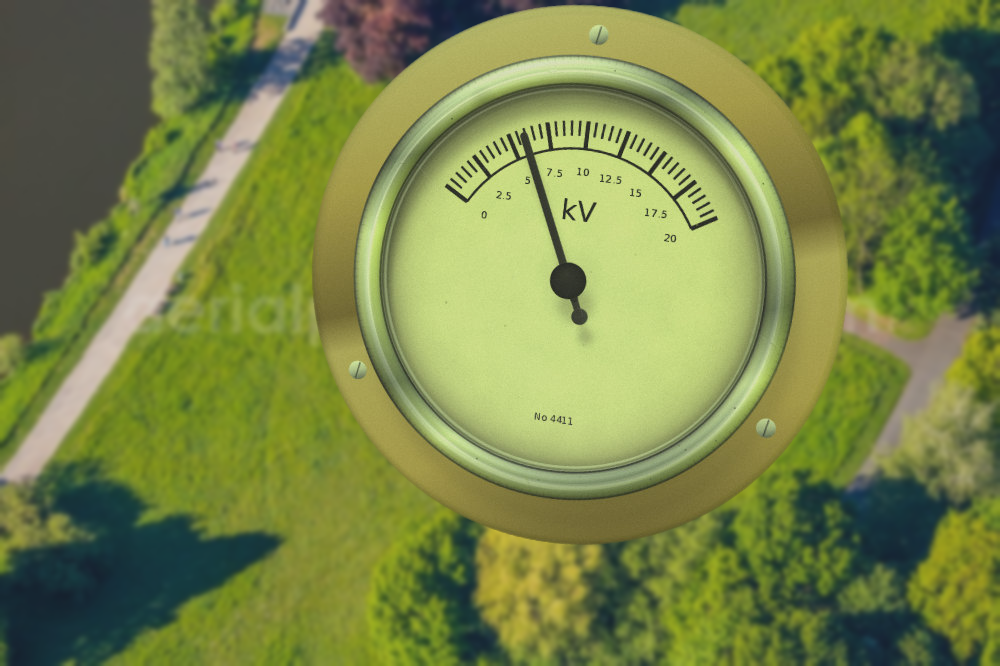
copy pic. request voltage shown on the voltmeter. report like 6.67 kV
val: 6 kV
